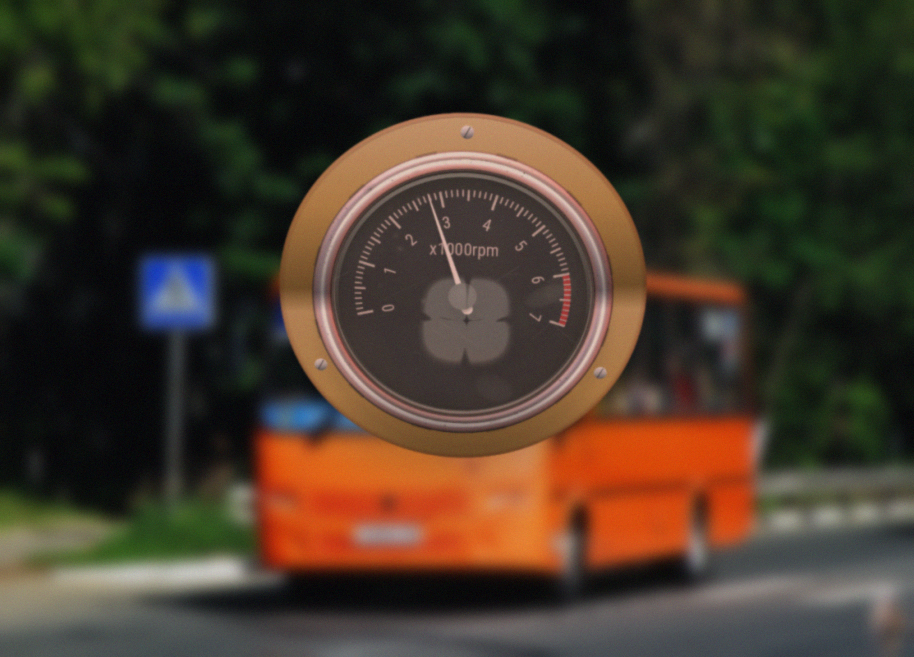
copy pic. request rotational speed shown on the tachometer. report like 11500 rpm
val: 2800 rpm
